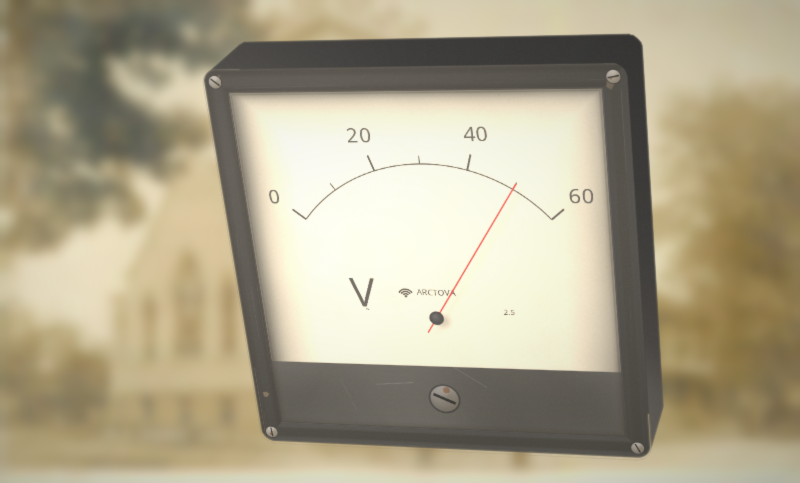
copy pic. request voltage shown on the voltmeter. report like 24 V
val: 50 V
